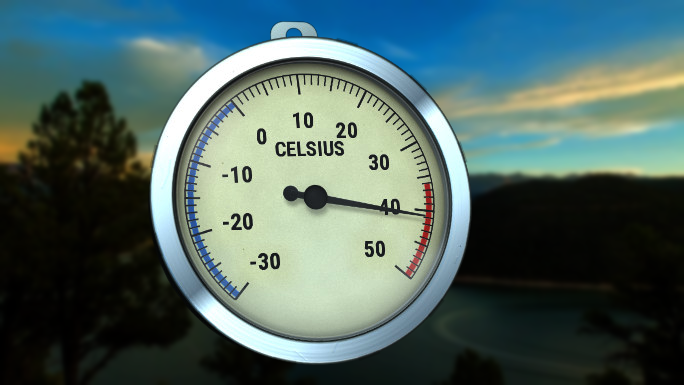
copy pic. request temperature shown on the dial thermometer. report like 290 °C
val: 41 °C
